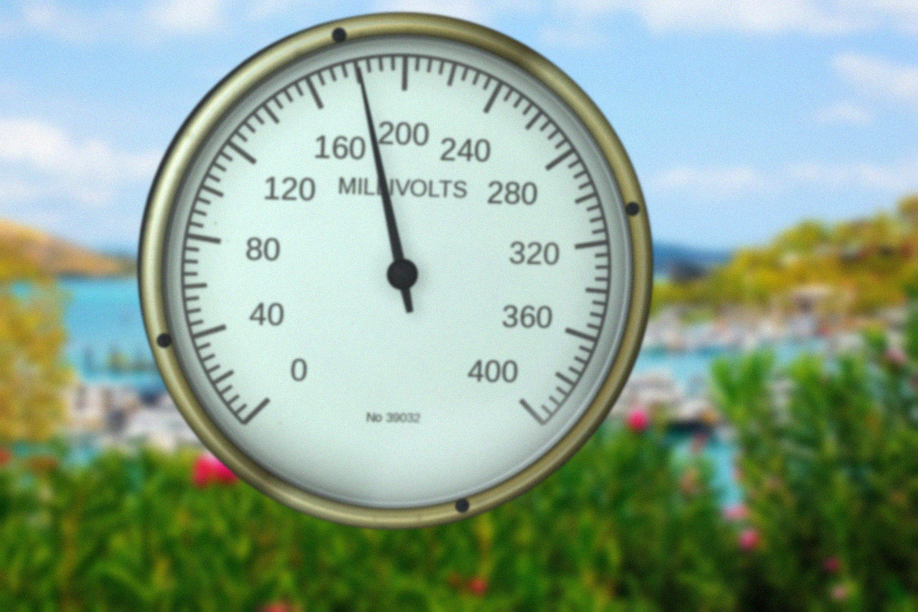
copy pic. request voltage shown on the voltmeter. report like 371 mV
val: 180 mV
